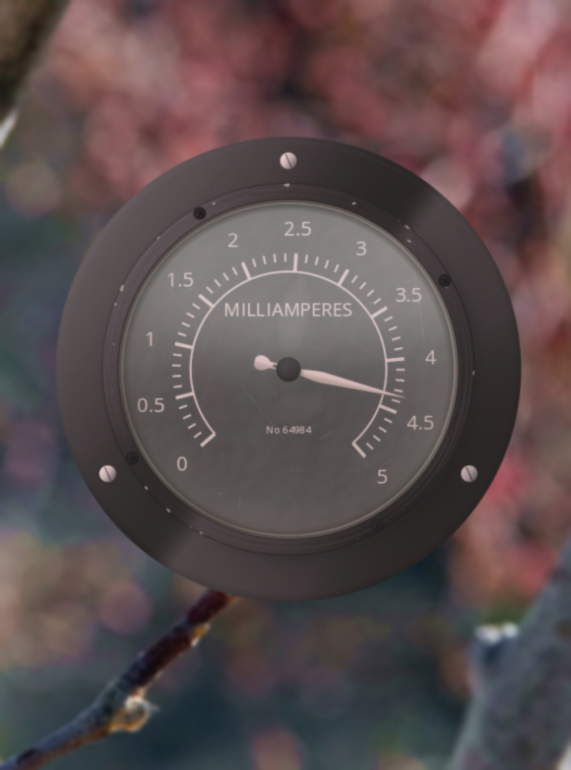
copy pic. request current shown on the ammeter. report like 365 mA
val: 4.35 mA
